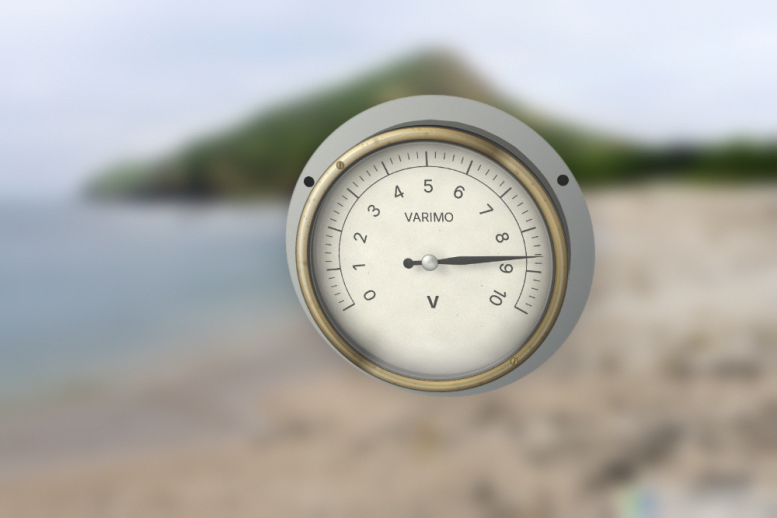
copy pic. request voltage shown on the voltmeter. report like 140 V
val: 8.6 V
